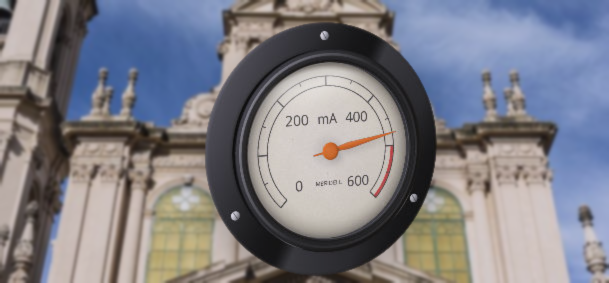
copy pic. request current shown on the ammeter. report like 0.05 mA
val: 475 mA
